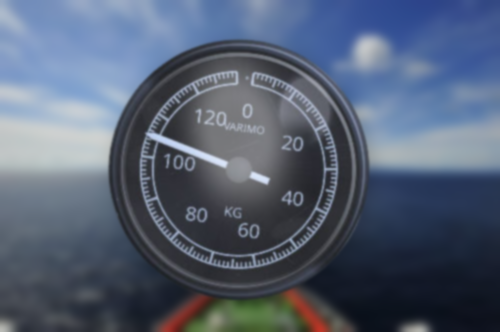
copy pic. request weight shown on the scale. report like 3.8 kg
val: 105 kg
